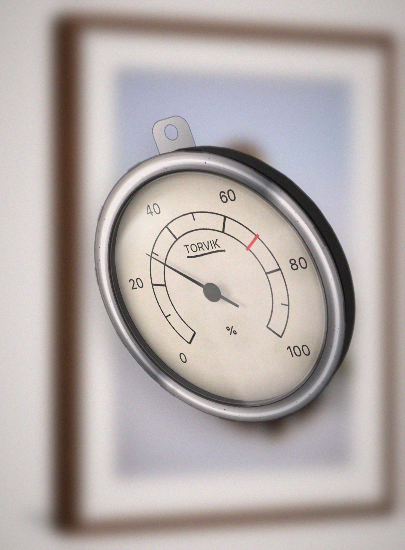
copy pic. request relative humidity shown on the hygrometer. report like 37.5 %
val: 30 %
